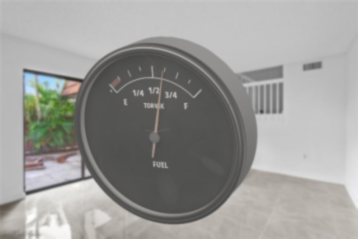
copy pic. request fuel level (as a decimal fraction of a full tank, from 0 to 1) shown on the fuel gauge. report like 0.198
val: 0.625
